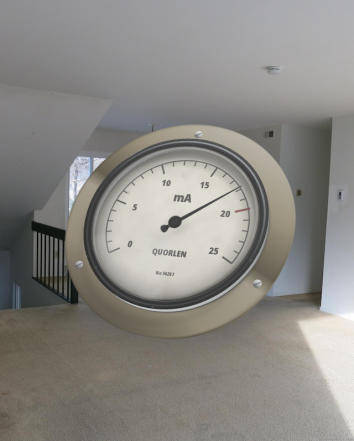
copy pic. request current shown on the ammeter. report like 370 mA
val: 18 mA
